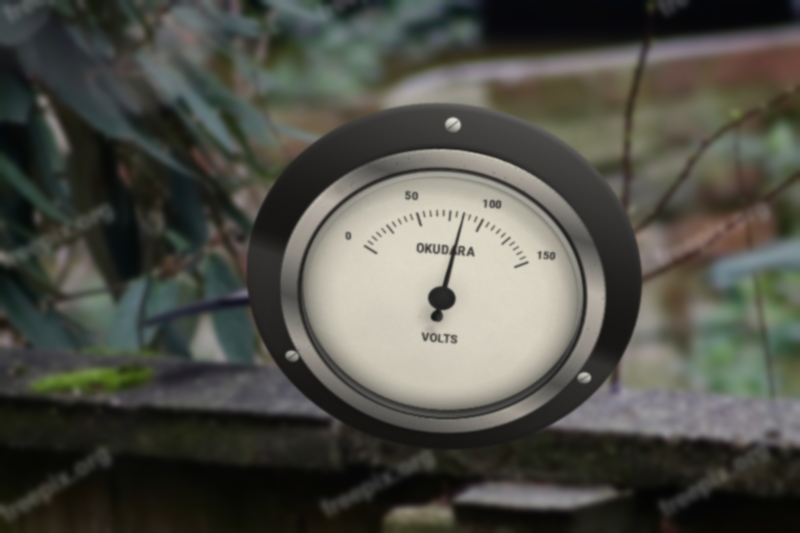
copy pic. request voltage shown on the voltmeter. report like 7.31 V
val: 85 V
